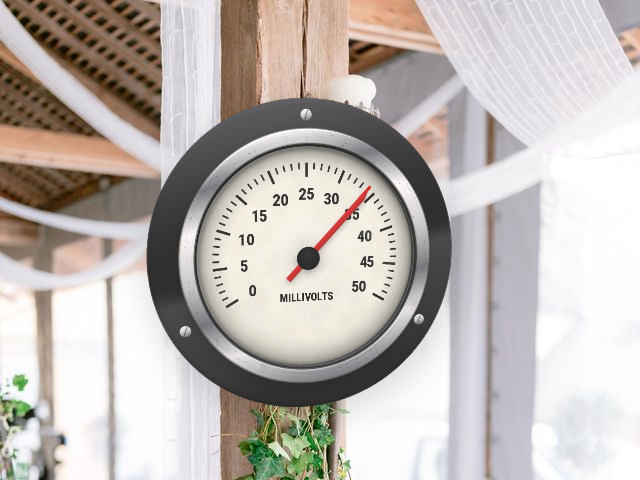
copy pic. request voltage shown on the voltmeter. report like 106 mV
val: 34 mV
